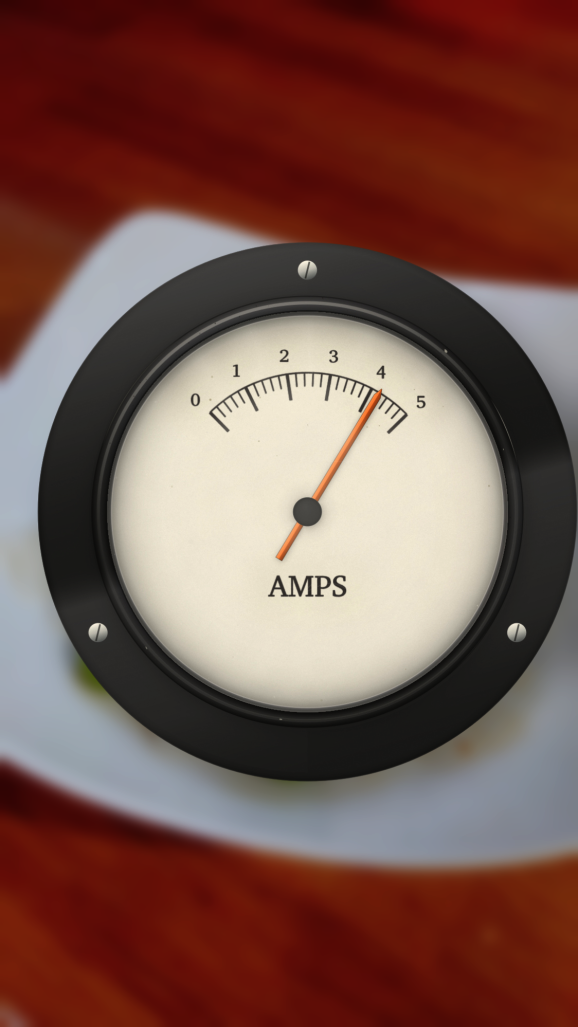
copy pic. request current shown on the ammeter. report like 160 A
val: 4.2 A
